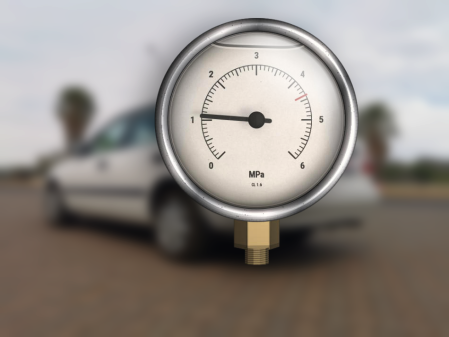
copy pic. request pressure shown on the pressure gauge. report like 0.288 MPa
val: 1.1 MPa
